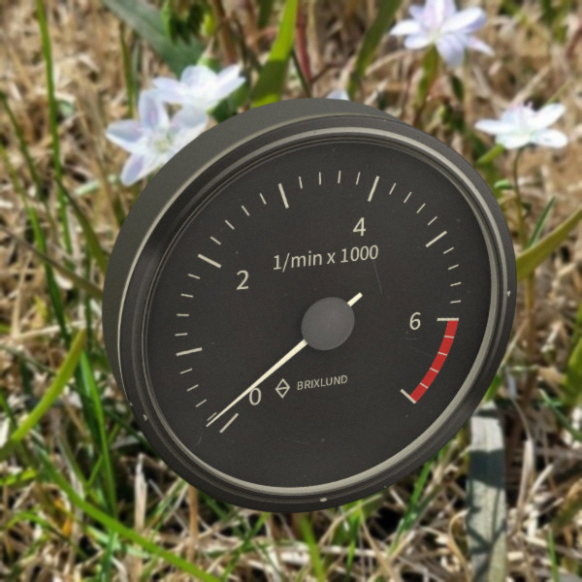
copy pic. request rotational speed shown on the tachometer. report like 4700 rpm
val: 200 rpm
